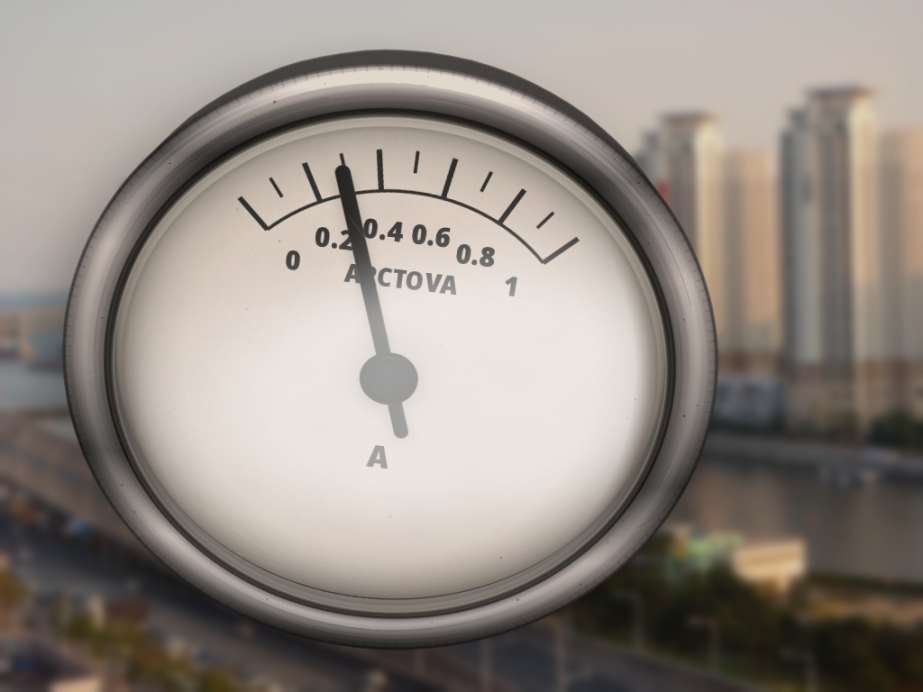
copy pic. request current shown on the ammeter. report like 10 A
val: 0.3 A
